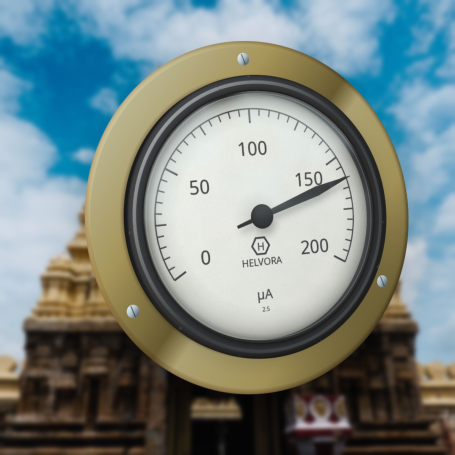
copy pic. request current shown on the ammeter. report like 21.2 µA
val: 160 µA
